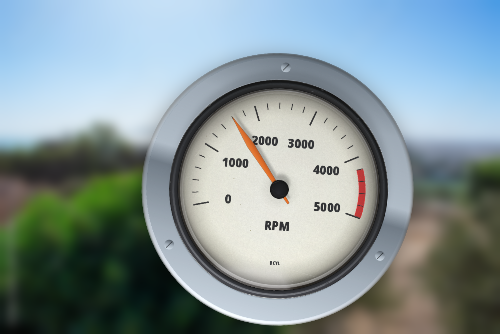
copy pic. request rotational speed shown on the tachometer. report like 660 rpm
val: 1600 rpm
